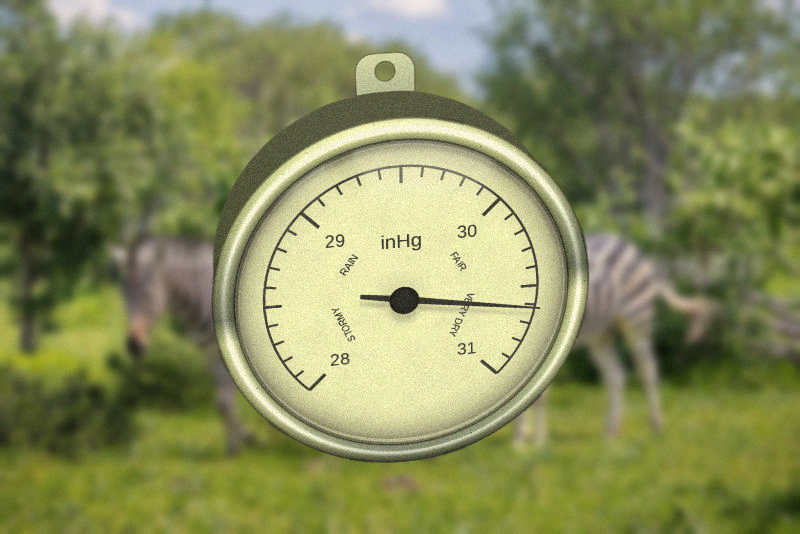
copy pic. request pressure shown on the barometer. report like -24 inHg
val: 30.6 inHg
